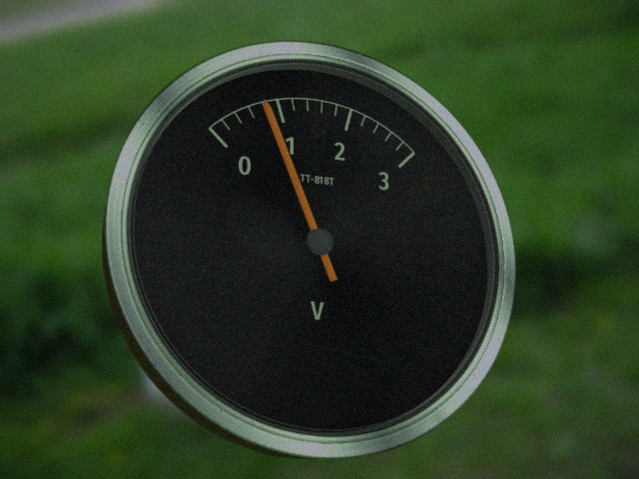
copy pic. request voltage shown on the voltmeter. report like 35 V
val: 0.8 V
